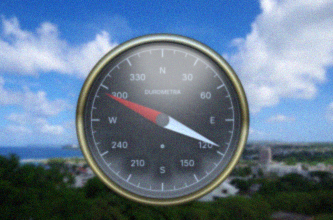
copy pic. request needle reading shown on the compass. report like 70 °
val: 295 °
